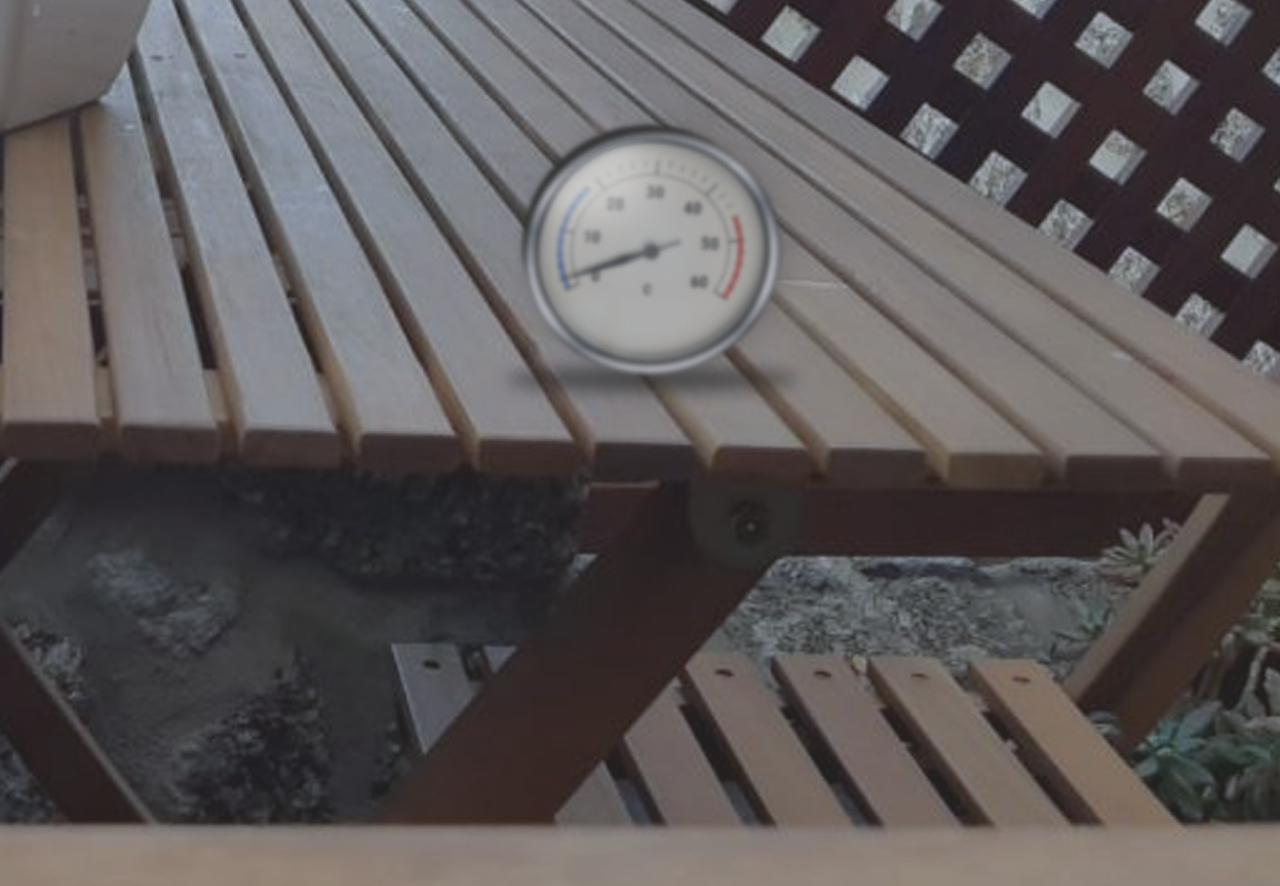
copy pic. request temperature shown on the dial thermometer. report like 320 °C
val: 2 °C
